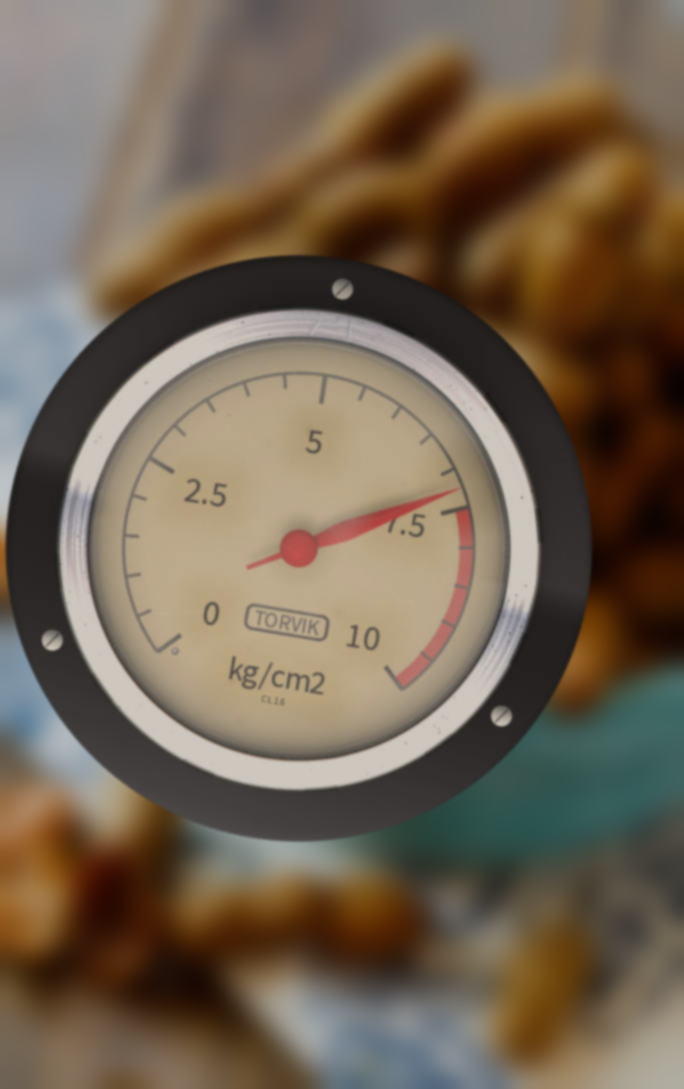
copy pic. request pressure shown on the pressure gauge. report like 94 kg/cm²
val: 7.25 kg/cm²
